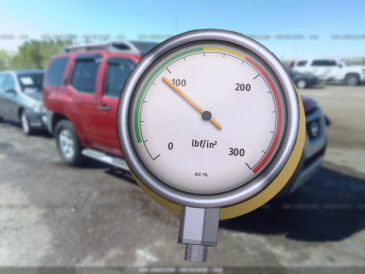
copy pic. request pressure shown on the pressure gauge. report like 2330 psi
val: 90 psi
